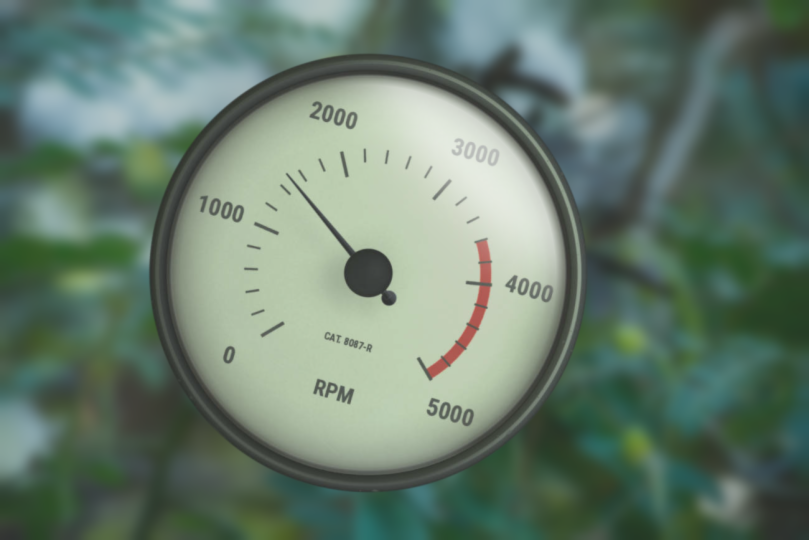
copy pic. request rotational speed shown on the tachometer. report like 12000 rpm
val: 1500 rpm
